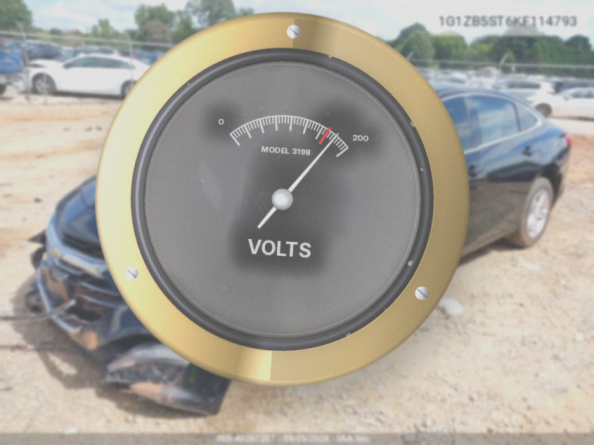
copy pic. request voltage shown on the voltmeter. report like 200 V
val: 175 V
